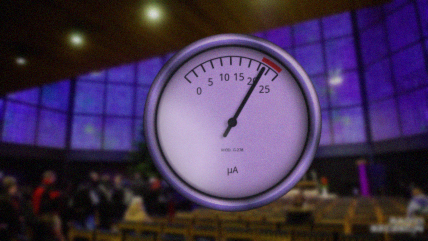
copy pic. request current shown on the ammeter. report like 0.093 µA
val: 21.25 µA
